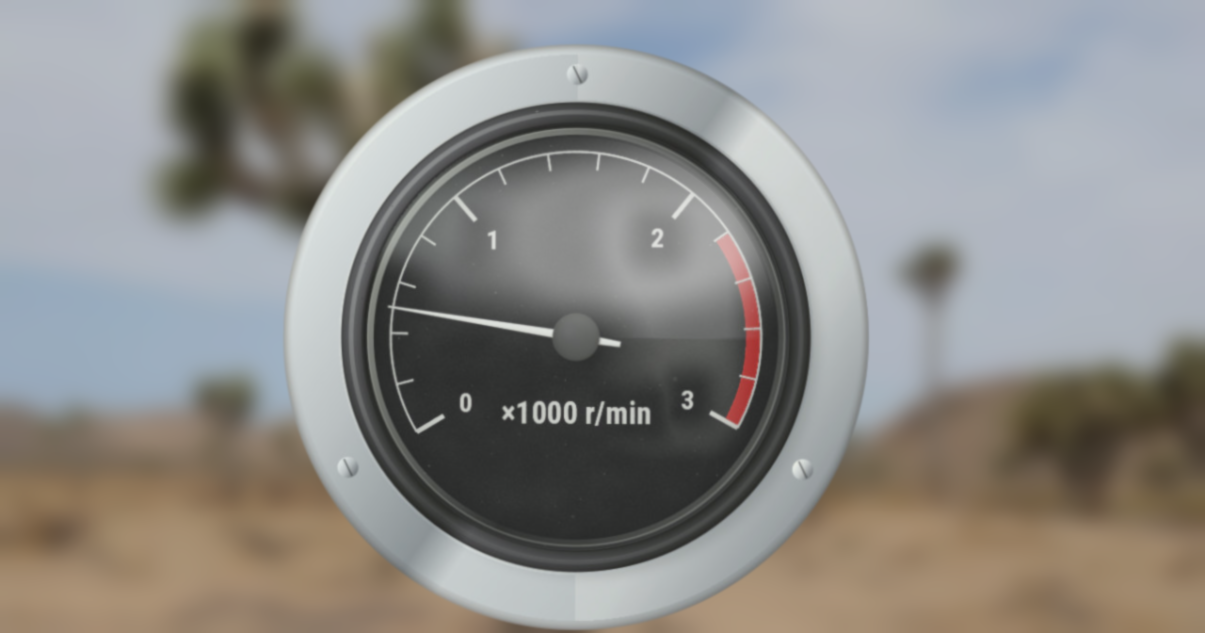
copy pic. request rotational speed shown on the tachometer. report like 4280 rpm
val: 500 rpm
